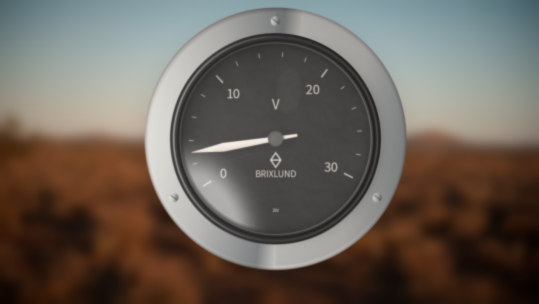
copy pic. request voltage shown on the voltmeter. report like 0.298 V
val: 3 V
